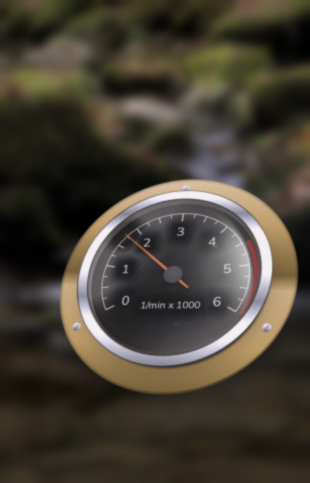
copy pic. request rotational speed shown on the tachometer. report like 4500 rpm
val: 1750 rpm
